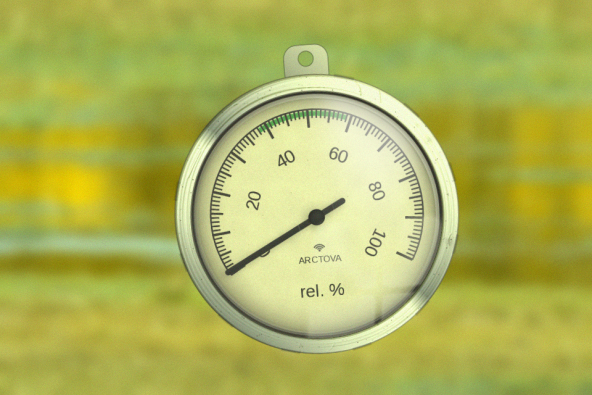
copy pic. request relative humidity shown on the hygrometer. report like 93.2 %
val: 1 %
